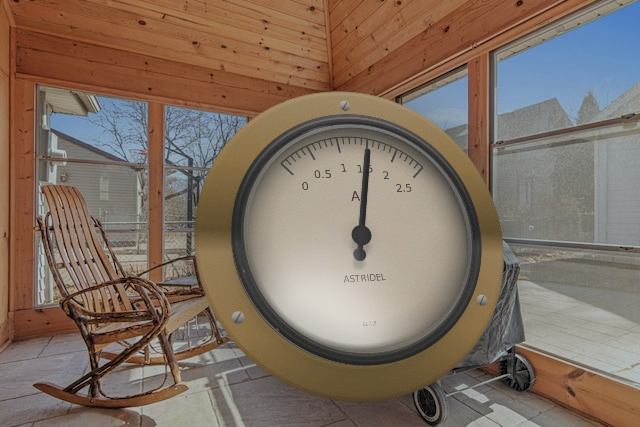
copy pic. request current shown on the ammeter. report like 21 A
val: 1.5 A
